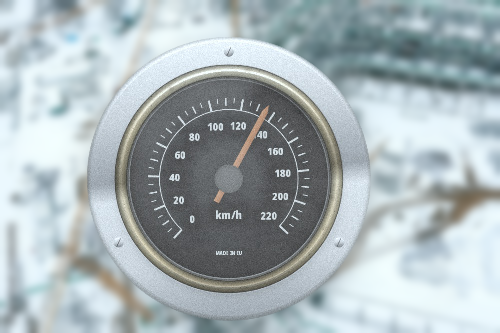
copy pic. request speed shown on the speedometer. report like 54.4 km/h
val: 135 km/h
